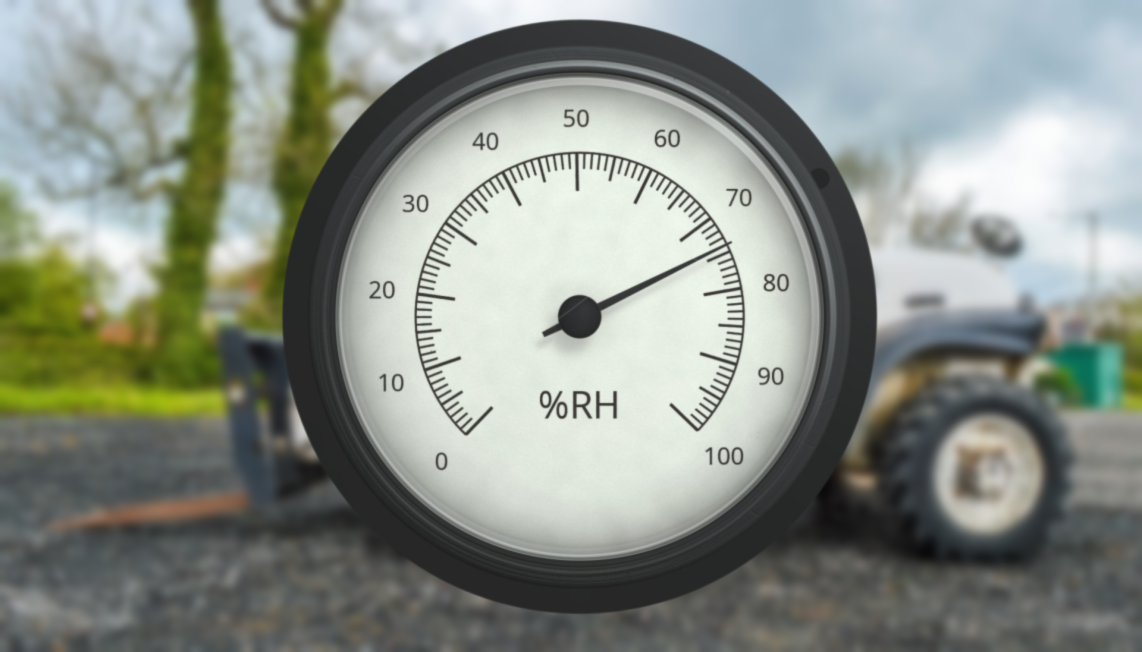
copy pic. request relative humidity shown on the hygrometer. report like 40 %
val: 74 %
